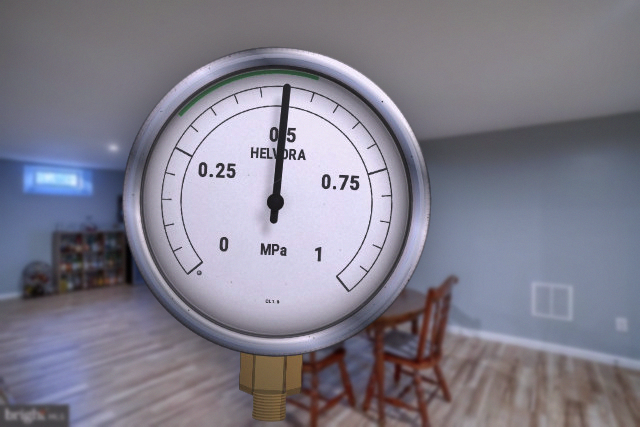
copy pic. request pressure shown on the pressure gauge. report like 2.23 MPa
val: 0.5 MPa
